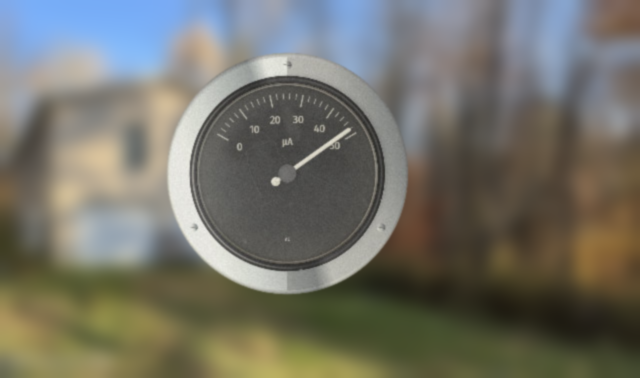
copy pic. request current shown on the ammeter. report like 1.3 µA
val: 48 µA
